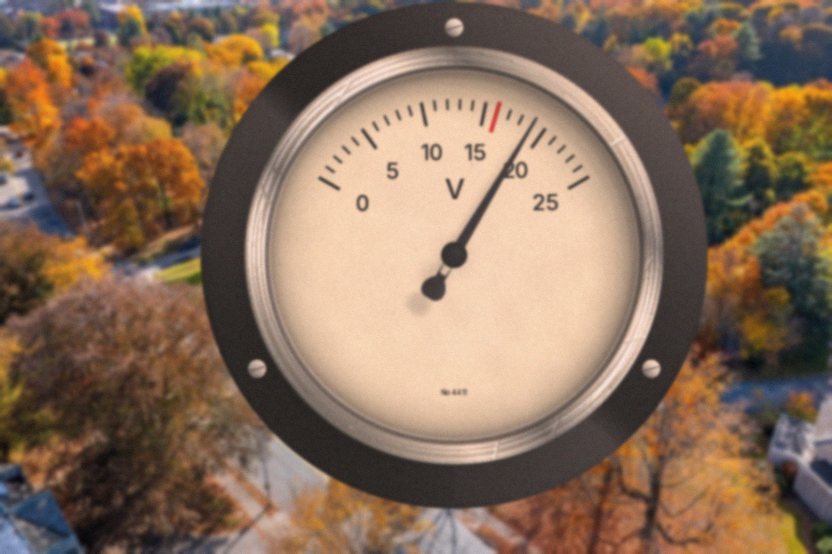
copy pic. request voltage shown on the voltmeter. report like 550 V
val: 19 V
